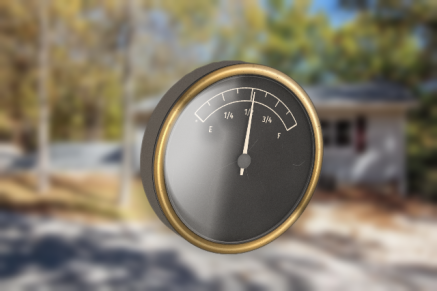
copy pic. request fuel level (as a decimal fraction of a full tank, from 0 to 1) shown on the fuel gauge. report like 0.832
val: 0.5
